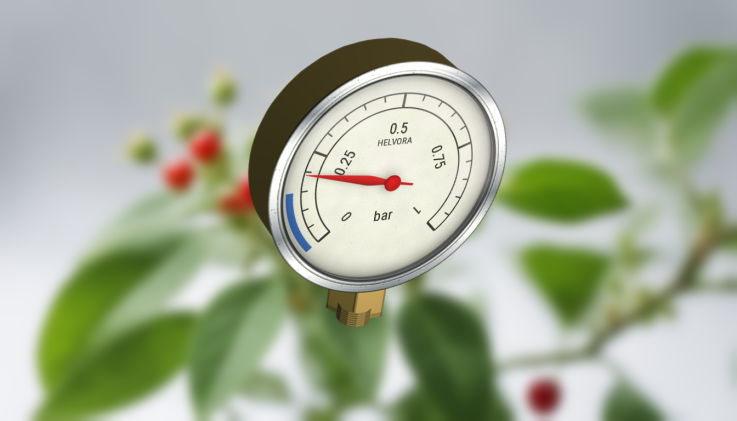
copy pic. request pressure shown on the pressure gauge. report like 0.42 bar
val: 0.2 bar
